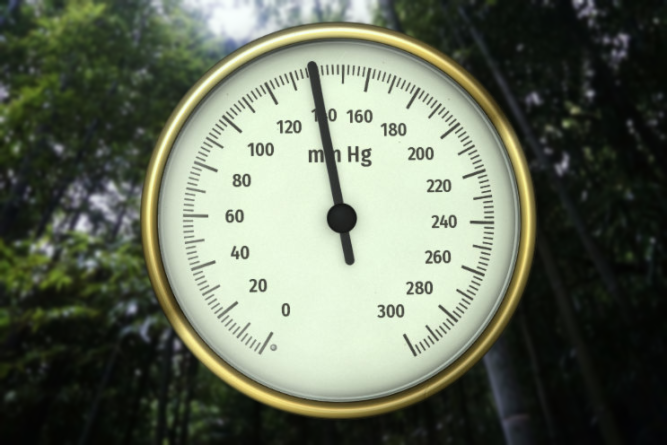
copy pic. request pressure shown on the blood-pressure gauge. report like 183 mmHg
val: 138 mmHg
